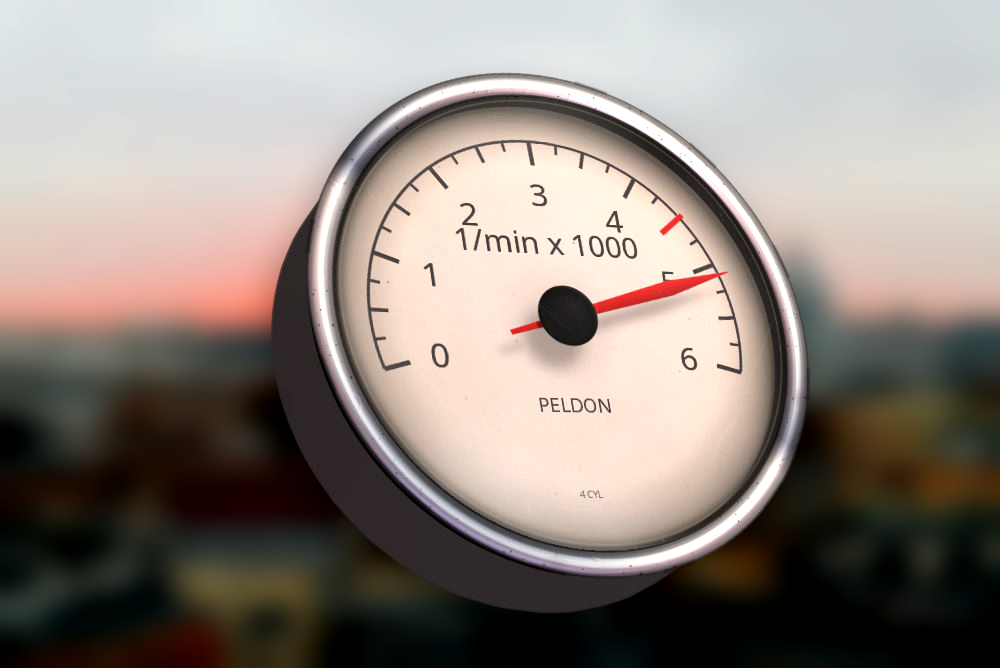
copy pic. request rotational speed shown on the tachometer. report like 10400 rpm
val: 5125 rpm
